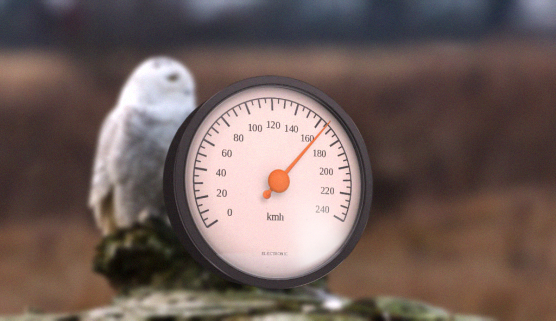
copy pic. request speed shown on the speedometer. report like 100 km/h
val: 165 km/h
